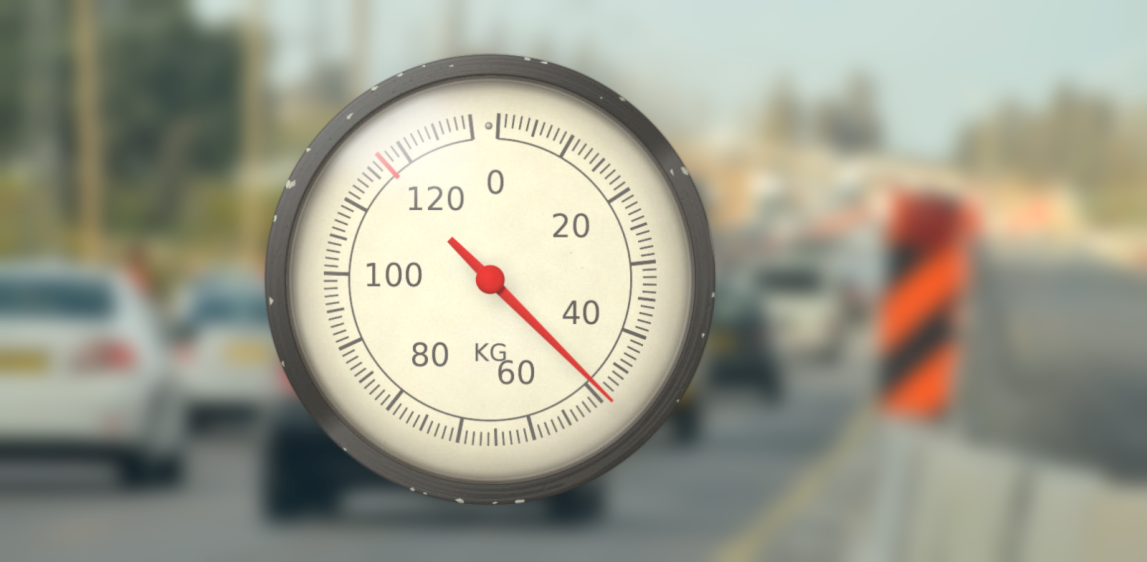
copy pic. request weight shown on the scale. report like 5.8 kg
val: 49 kg
